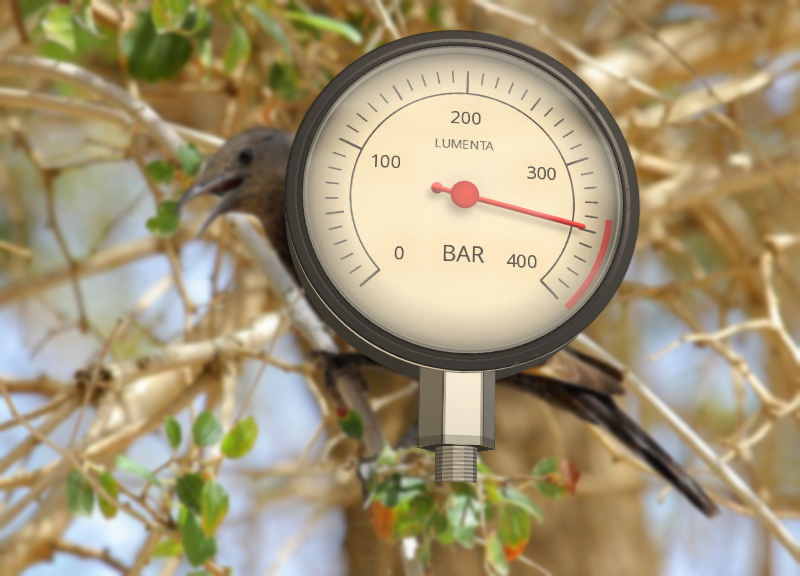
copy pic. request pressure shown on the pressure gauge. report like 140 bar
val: 350 bar
